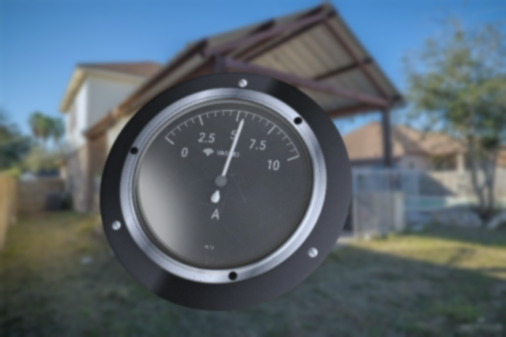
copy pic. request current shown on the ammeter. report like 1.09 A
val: 5.5 A
